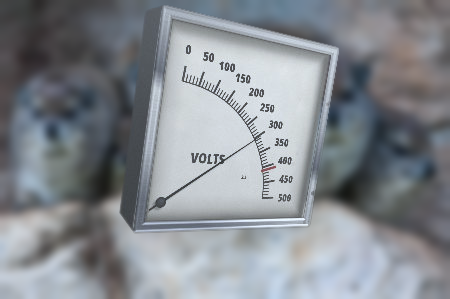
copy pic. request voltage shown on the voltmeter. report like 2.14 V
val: 300 V
